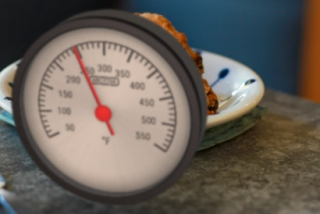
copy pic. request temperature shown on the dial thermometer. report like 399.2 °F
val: 250 °F
